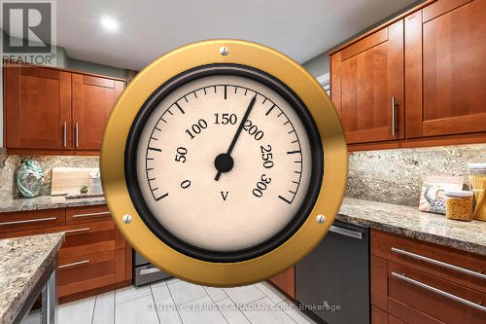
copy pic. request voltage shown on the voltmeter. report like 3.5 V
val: 180 V
